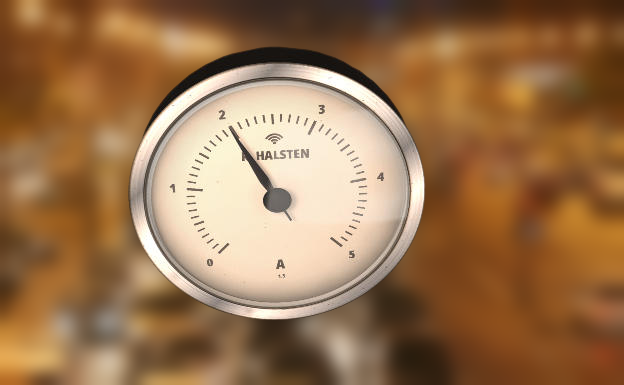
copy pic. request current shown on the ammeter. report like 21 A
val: 2 A
